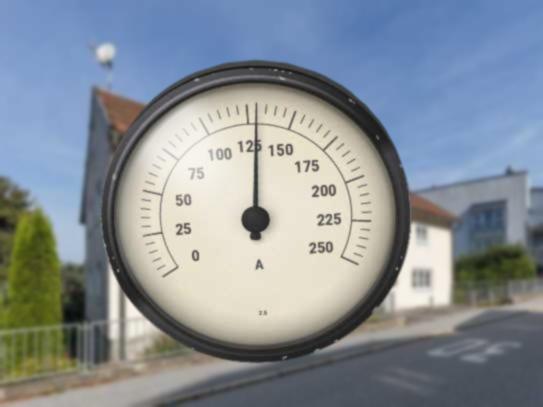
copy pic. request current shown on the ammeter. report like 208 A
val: 130 A
